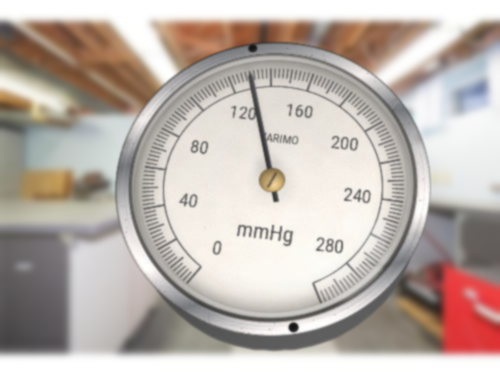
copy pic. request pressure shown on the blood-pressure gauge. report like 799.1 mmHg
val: 130 mmHg
